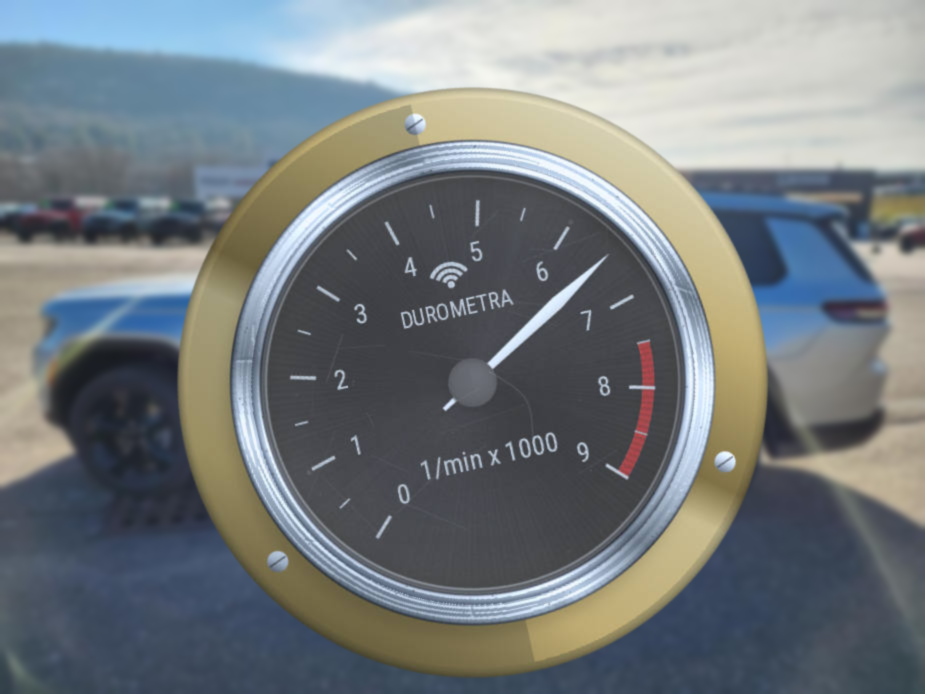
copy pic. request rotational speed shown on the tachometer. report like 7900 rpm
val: 6500 rpm
